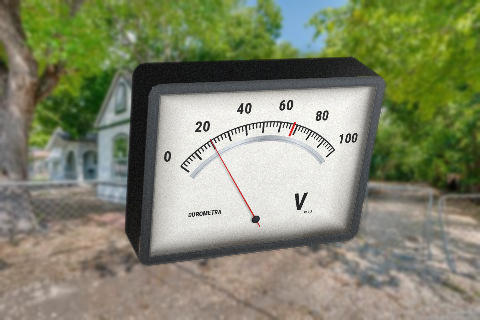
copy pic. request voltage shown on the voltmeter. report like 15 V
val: 20 V
